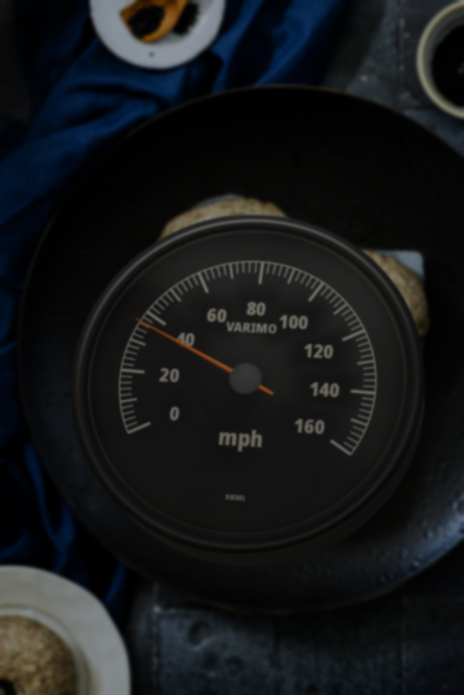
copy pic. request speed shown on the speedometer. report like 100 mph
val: 36 mph
